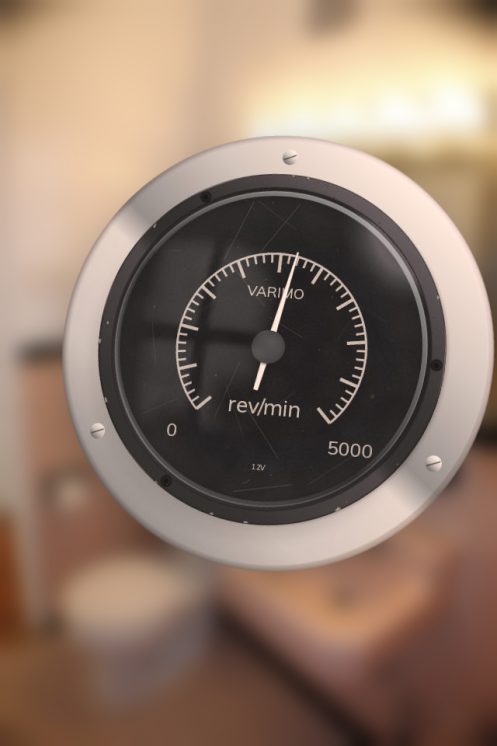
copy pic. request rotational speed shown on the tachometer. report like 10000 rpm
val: 2700 rpm
